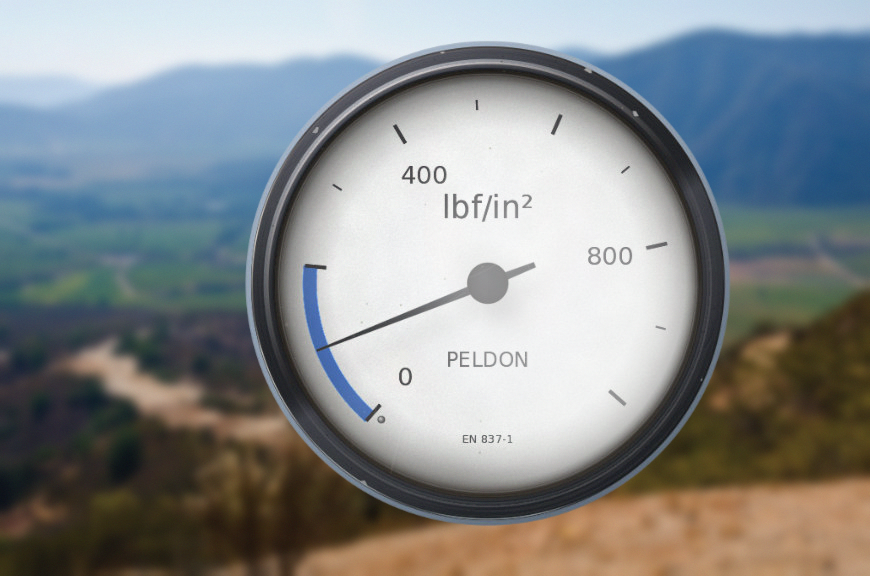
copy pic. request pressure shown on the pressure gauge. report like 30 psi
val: 100 psi
